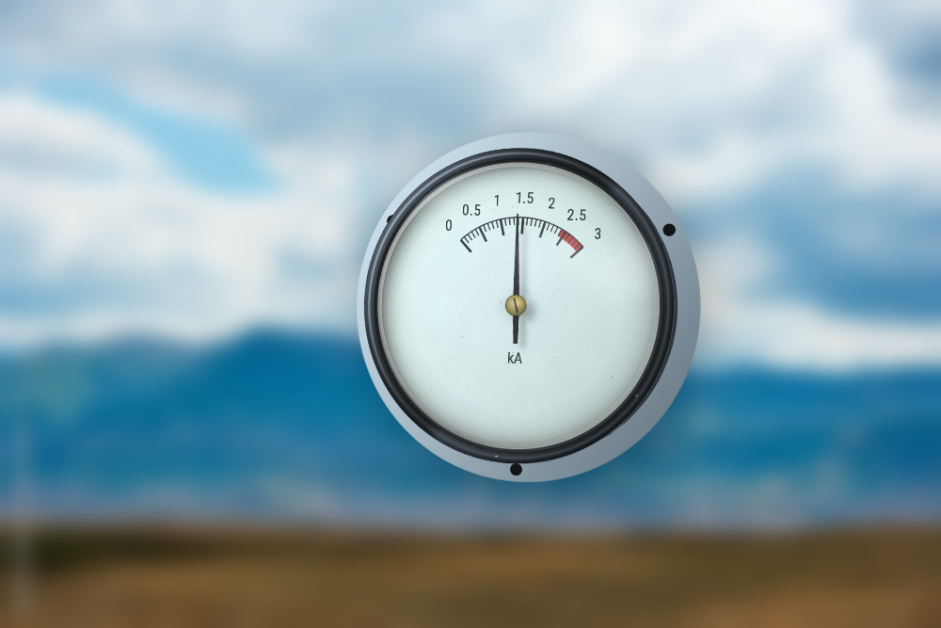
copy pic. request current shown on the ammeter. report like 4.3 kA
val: 1.4 kA
